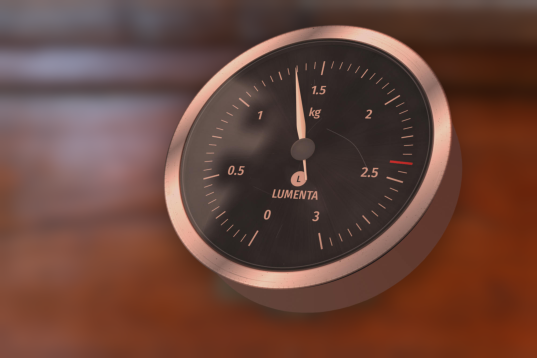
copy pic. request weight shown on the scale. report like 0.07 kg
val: 1.35 kg
